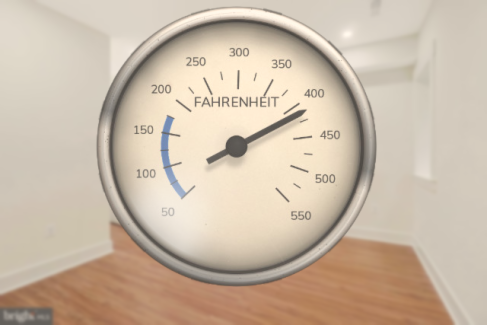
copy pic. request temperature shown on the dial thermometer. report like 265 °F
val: 412.5 °F
